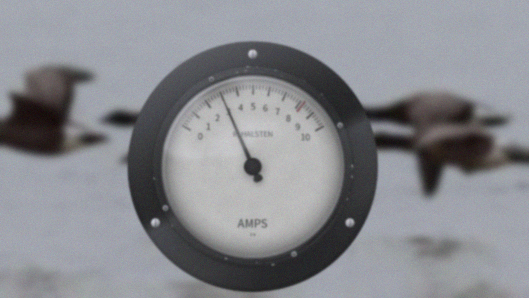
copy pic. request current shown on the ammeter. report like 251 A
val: 3 A
